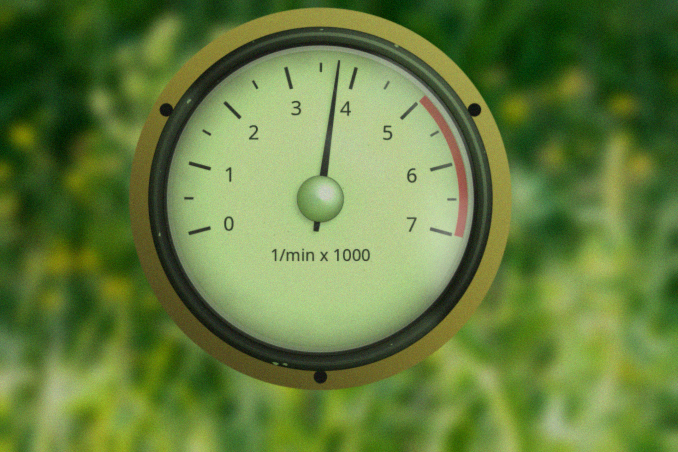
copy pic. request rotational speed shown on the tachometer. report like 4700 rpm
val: 3750 rpm
